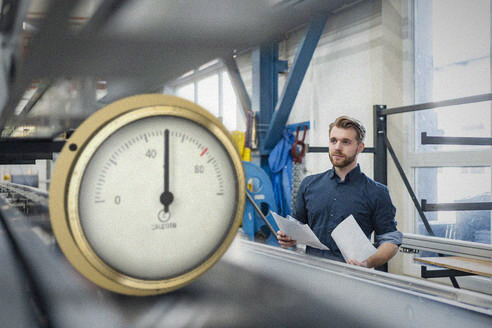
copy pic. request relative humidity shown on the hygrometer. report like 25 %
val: 50 %
